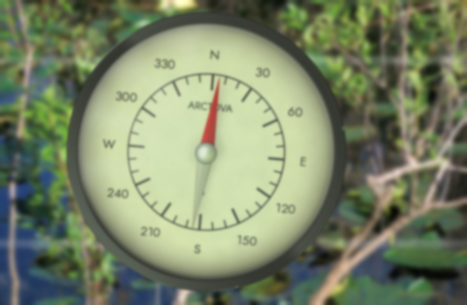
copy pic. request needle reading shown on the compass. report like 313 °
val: 5 °
